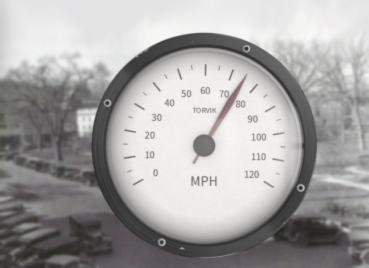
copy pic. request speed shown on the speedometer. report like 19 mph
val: 75 mph
